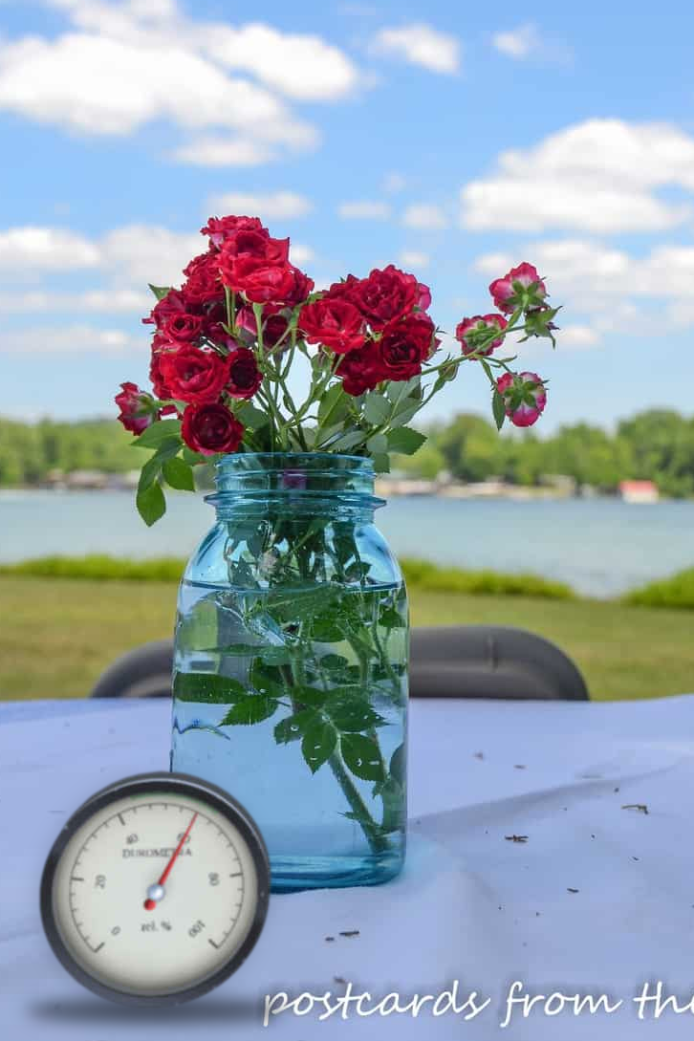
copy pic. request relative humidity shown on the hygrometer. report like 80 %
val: 60 %
